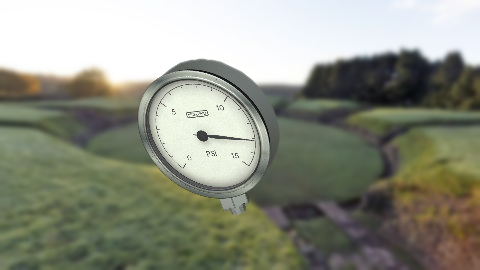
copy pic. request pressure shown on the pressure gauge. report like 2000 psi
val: 13 psi
